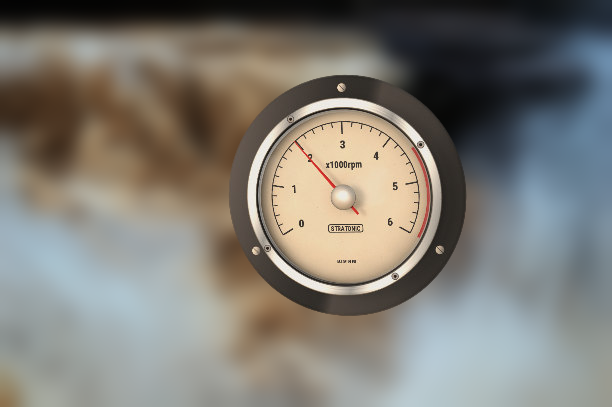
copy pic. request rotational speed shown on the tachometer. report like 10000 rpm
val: 2000 rpm
